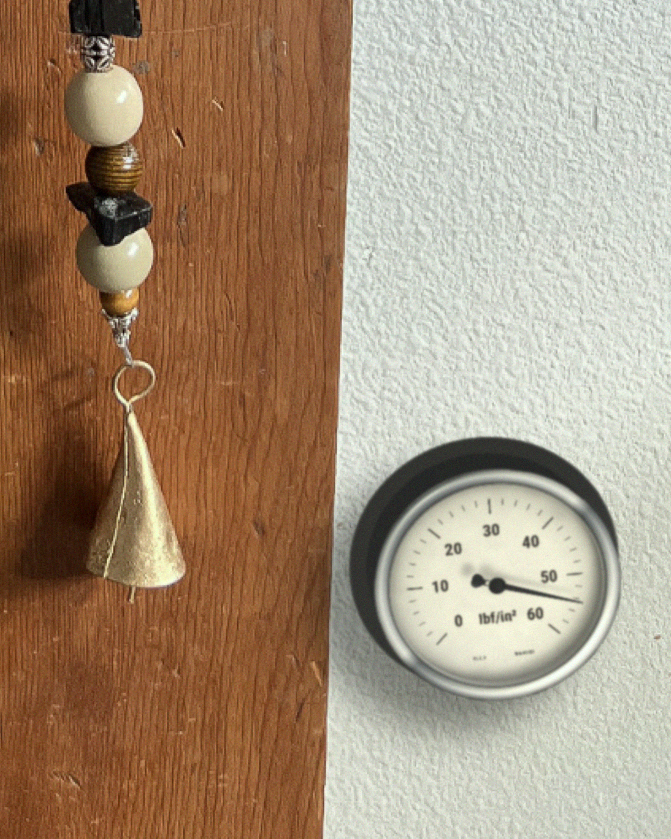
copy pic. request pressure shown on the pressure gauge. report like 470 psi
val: 54 psi
